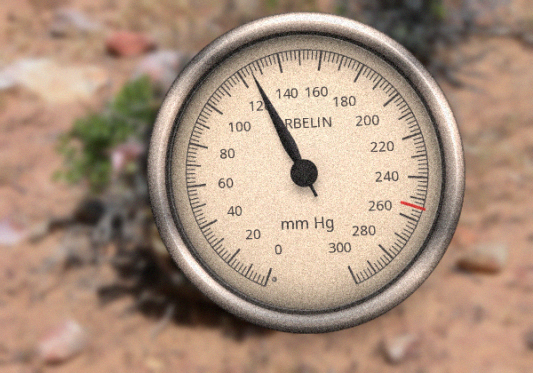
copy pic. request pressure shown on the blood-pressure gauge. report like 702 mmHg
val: 126 mmHg
